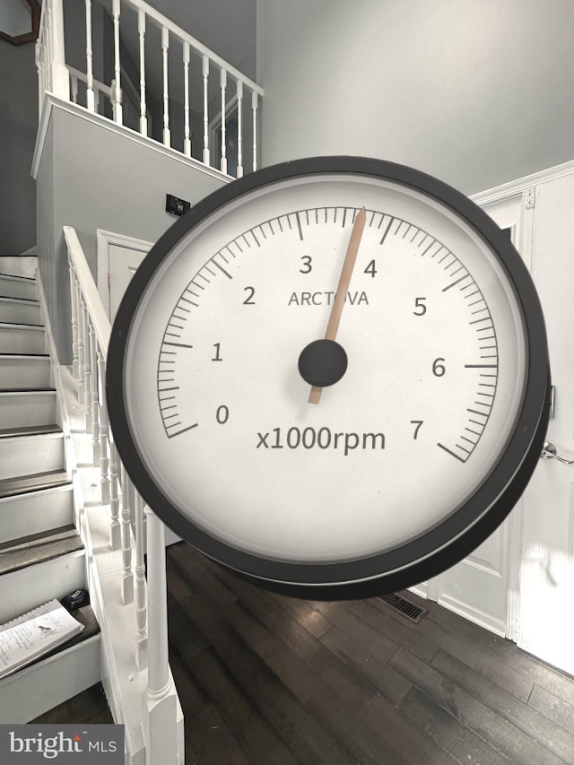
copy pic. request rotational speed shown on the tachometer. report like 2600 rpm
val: 3700 rpm
